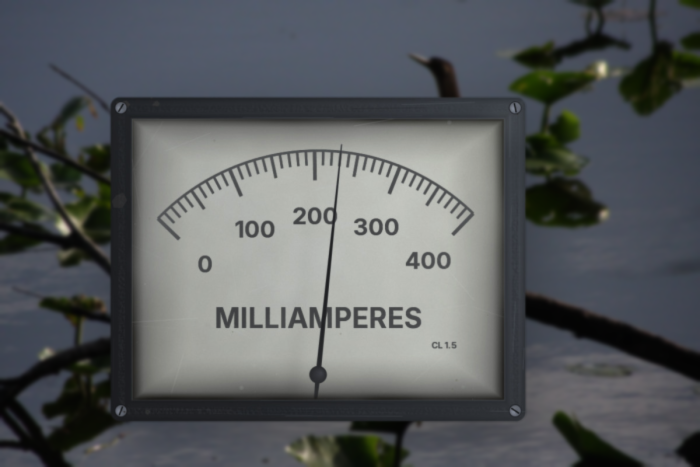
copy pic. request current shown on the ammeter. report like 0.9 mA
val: 230 mA
